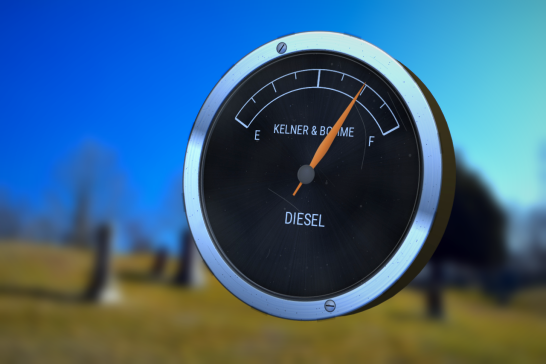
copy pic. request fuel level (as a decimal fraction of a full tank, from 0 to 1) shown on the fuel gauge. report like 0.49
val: 0.75
